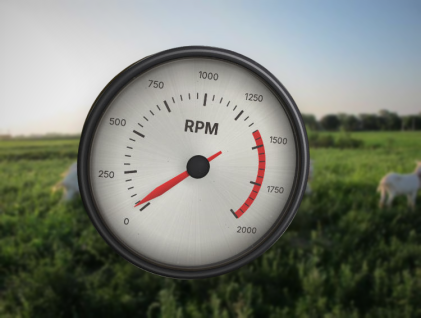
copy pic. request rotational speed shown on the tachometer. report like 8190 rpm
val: 50 rpm
